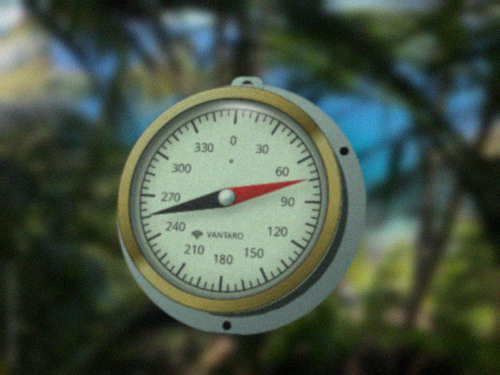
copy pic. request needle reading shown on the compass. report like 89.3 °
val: 75 °
